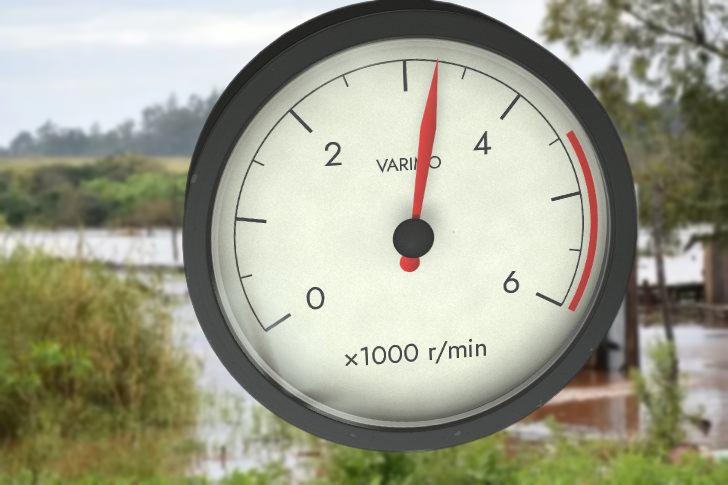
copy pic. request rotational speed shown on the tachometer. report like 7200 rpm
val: 3250 rpm
